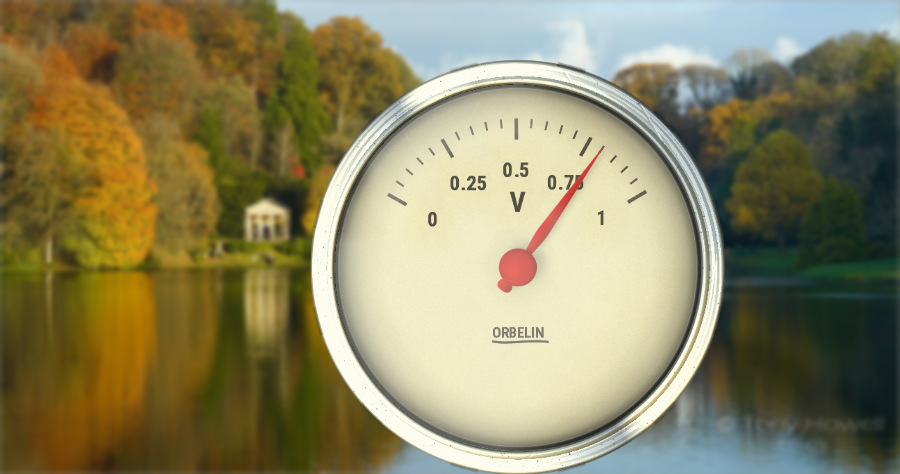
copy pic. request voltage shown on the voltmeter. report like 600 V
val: 0.8 V
